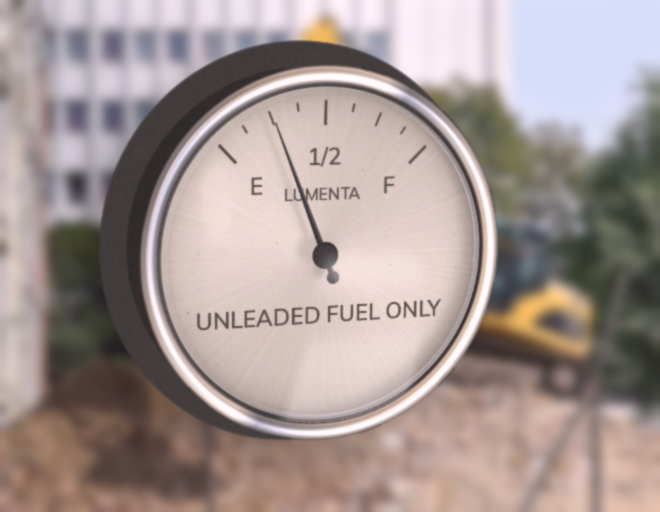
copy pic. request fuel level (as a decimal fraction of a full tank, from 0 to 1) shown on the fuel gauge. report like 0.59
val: 0.25
